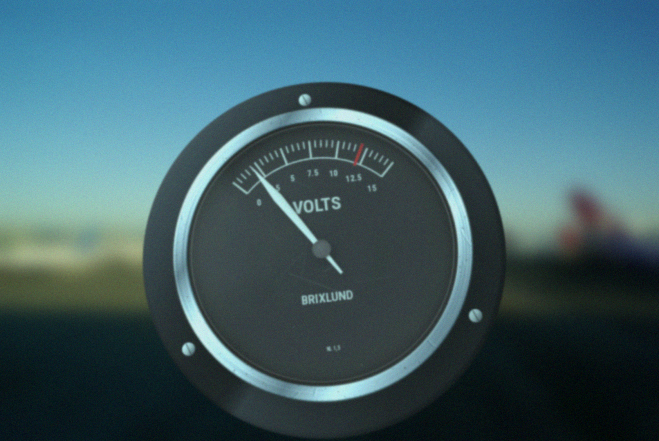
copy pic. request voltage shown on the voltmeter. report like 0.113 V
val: 2 V
